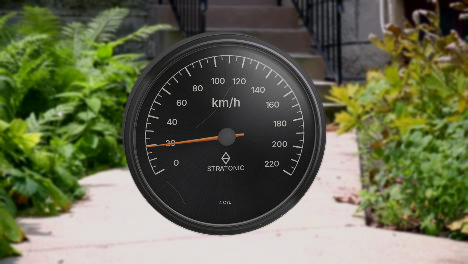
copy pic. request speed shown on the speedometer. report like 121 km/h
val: 20 km/h
